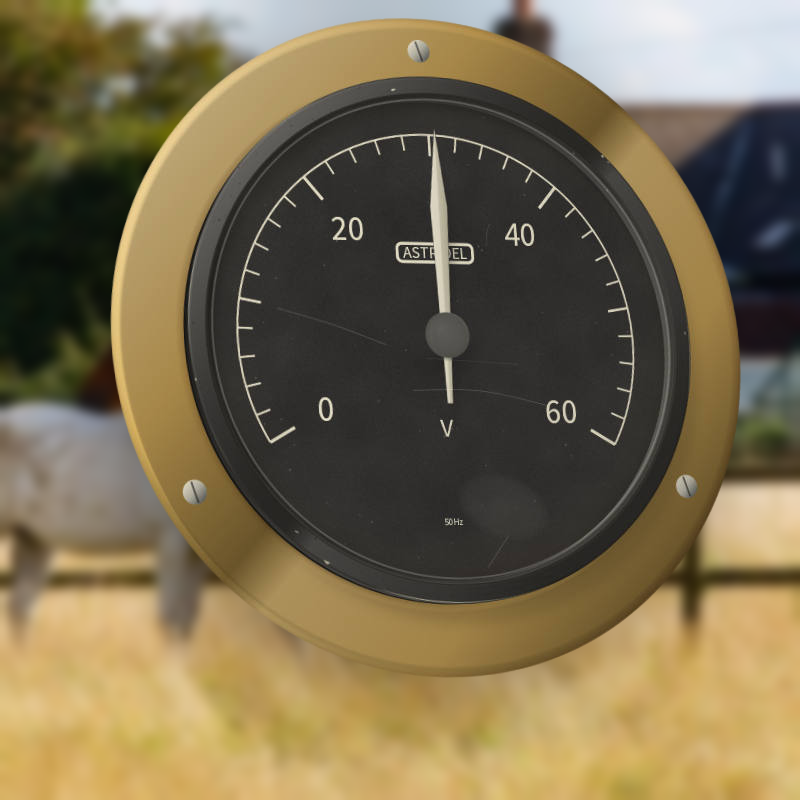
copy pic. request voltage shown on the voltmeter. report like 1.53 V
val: 30 V
